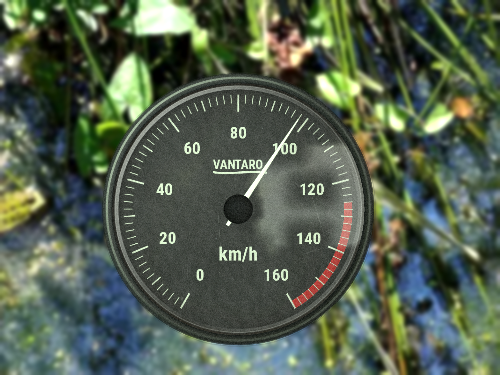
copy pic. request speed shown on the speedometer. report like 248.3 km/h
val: 98 km/h
